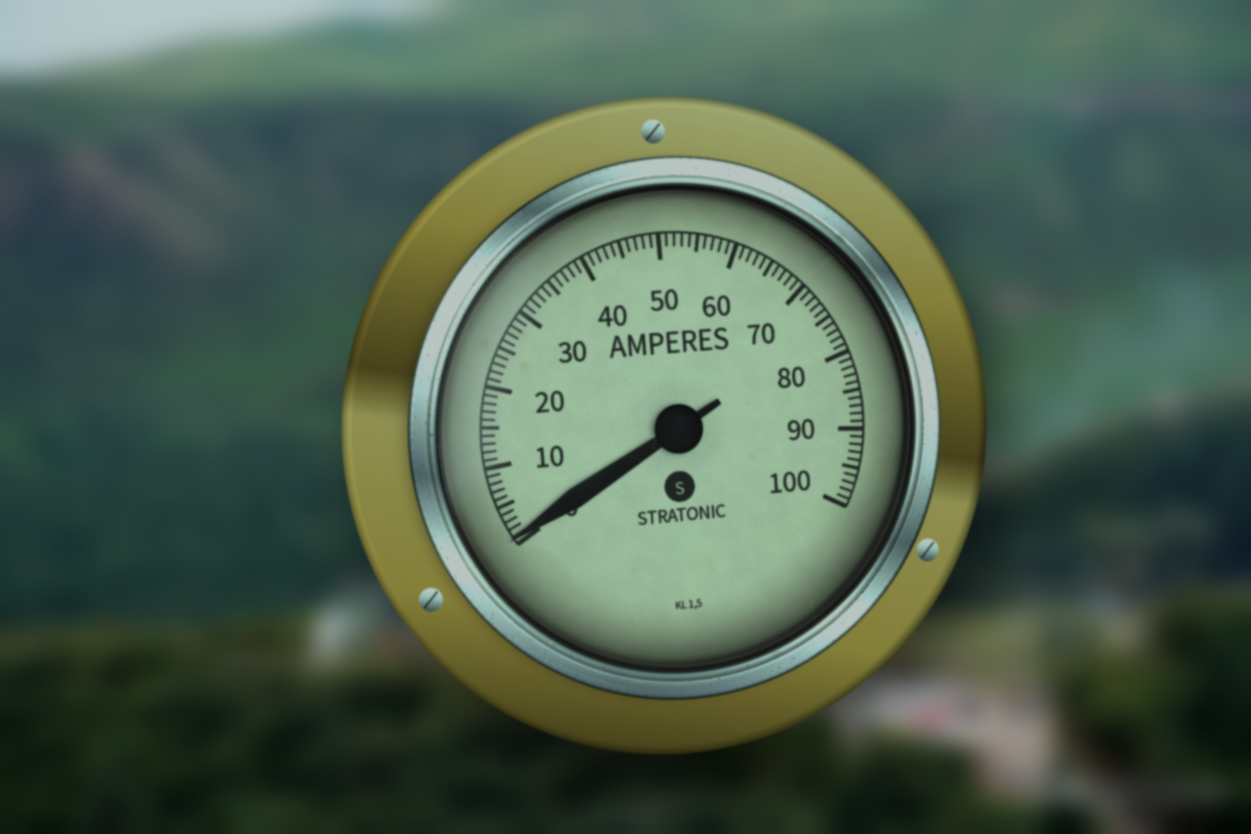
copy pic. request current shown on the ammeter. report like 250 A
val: 1 A
